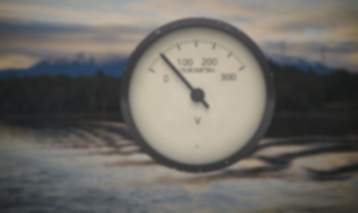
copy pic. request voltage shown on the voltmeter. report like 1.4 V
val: 50 V
